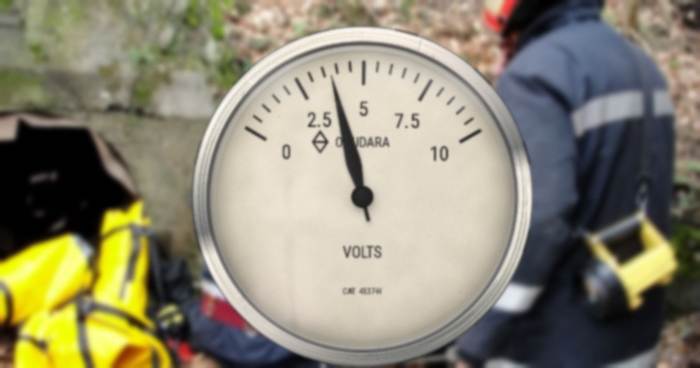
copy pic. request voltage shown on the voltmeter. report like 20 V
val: 3.75 V
